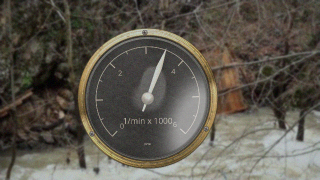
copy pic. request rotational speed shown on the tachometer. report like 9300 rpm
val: 3500 rpm
